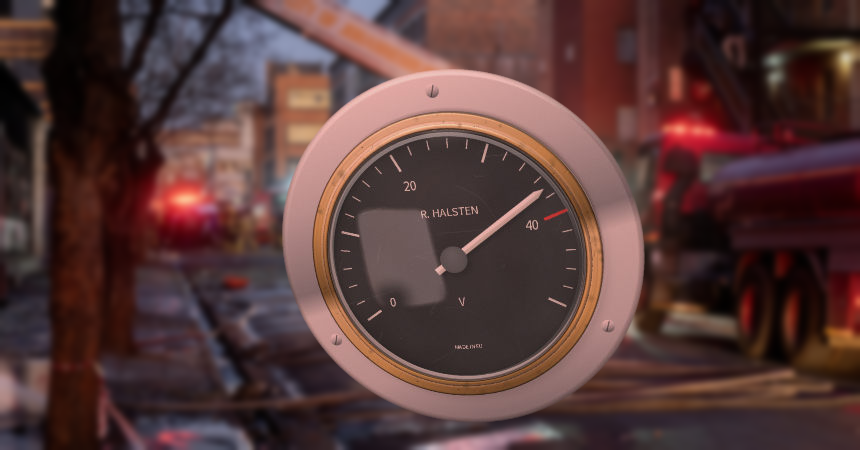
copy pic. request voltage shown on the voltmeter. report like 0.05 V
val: 37 V
